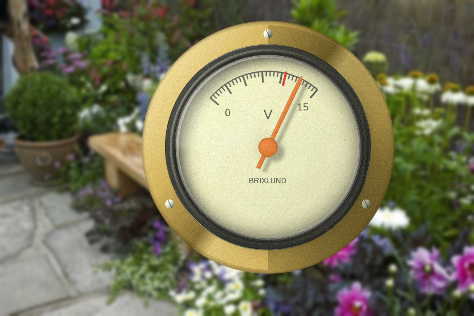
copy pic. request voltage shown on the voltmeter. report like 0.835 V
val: 12.5 V
